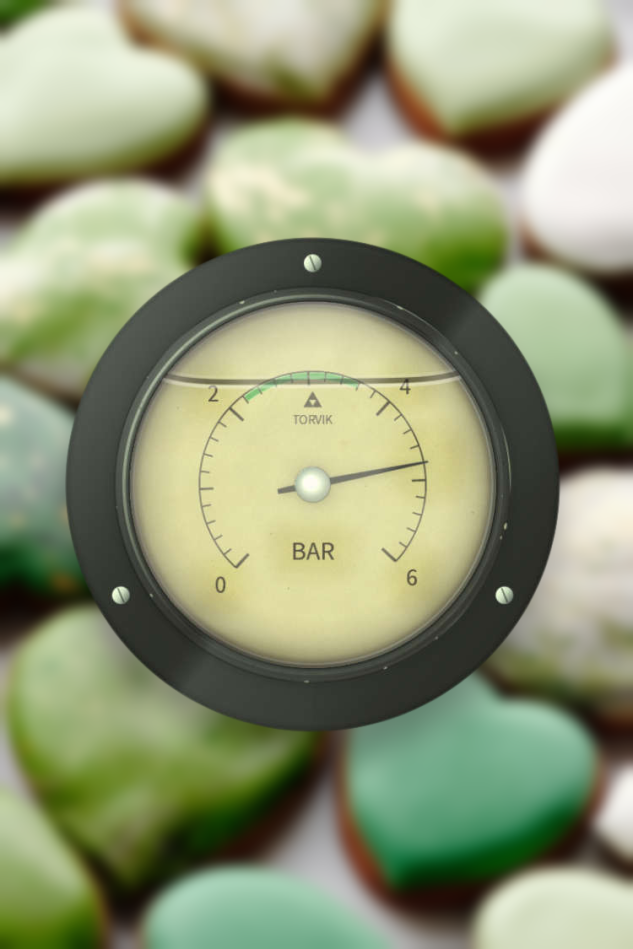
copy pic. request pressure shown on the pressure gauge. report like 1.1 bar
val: 4.8 bar
